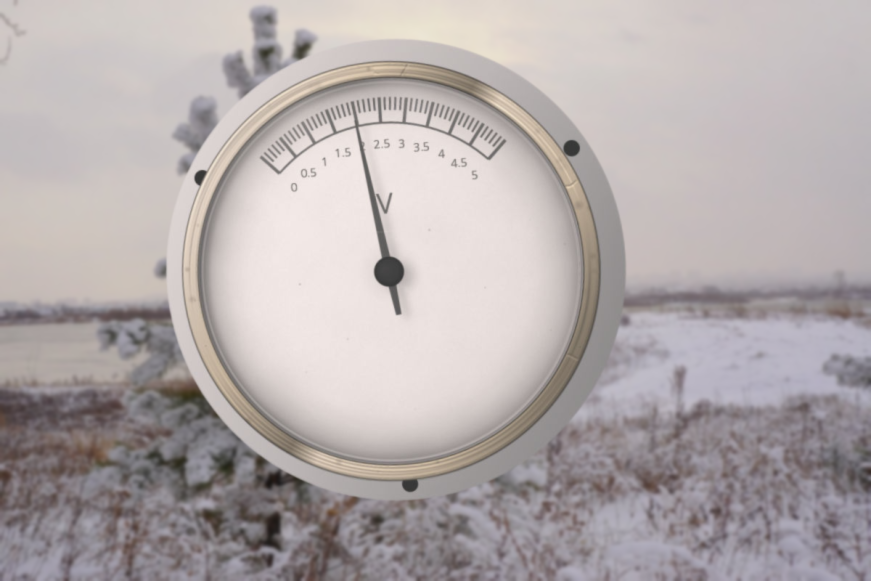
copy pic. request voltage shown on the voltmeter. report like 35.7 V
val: 2 V
